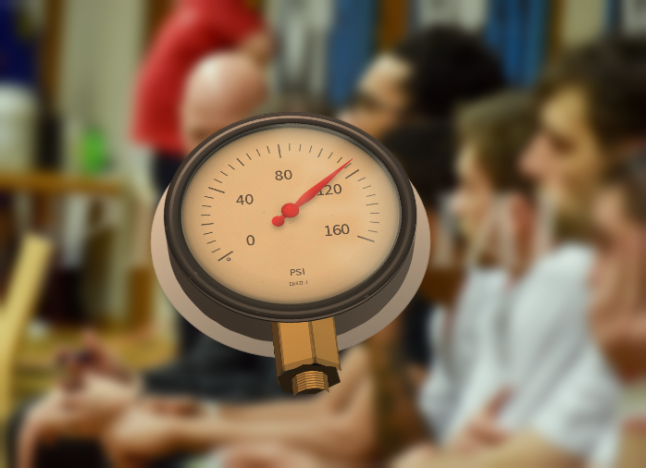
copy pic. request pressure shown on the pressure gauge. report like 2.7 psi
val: 115 psi
